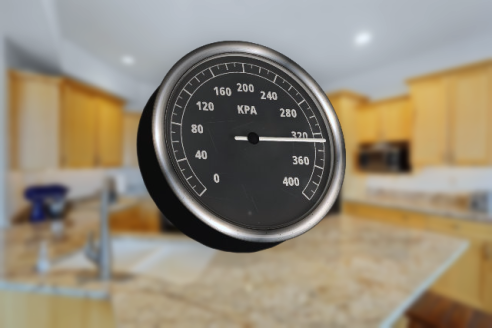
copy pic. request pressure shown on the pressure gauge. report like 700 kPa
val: 330 kPa
